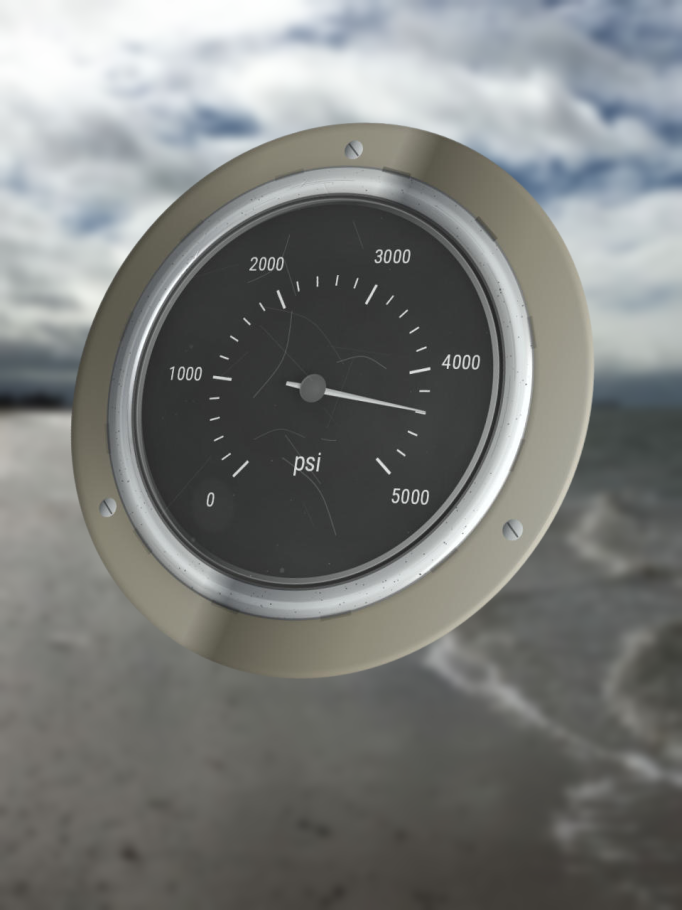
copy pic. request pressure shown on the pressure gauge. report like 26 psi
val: 4400 psi
